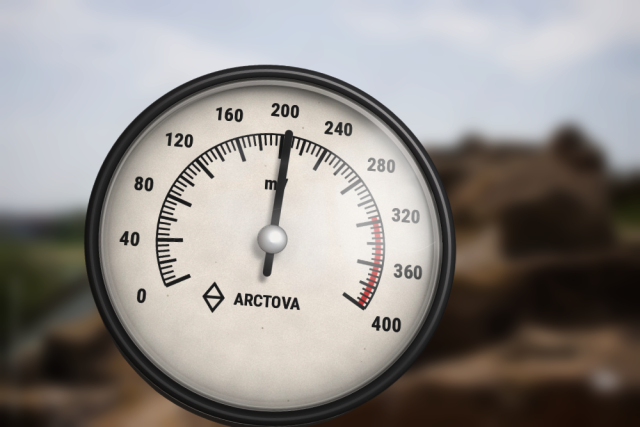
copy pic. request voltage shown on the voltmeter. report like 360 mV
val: 205 mV
